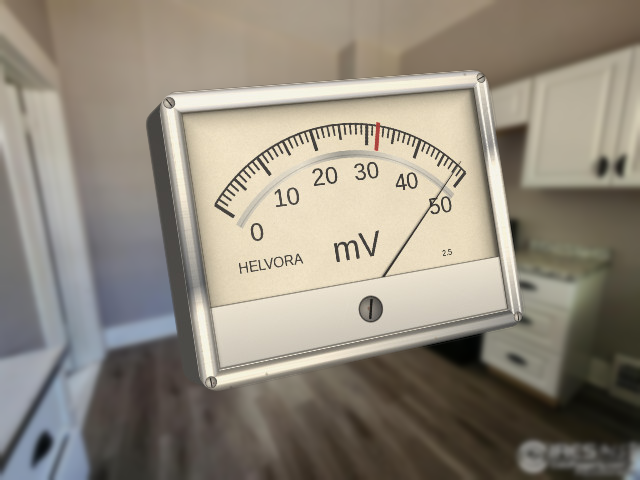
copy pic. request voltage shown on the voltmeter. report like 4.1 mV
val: 48 mV
